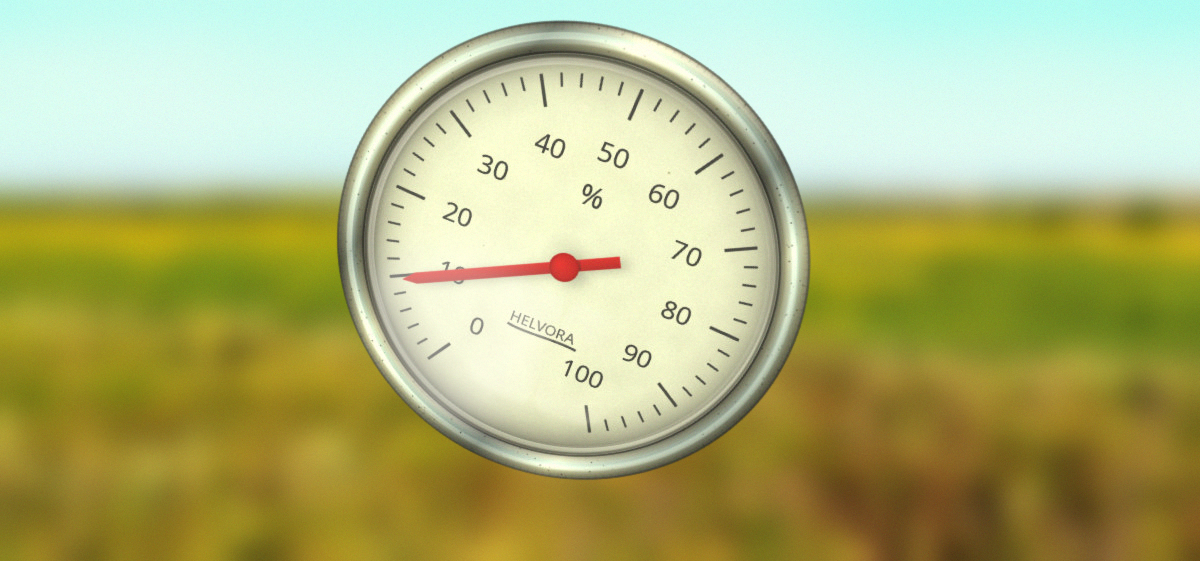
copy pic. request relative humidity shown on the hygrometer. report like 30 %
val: 10 %
